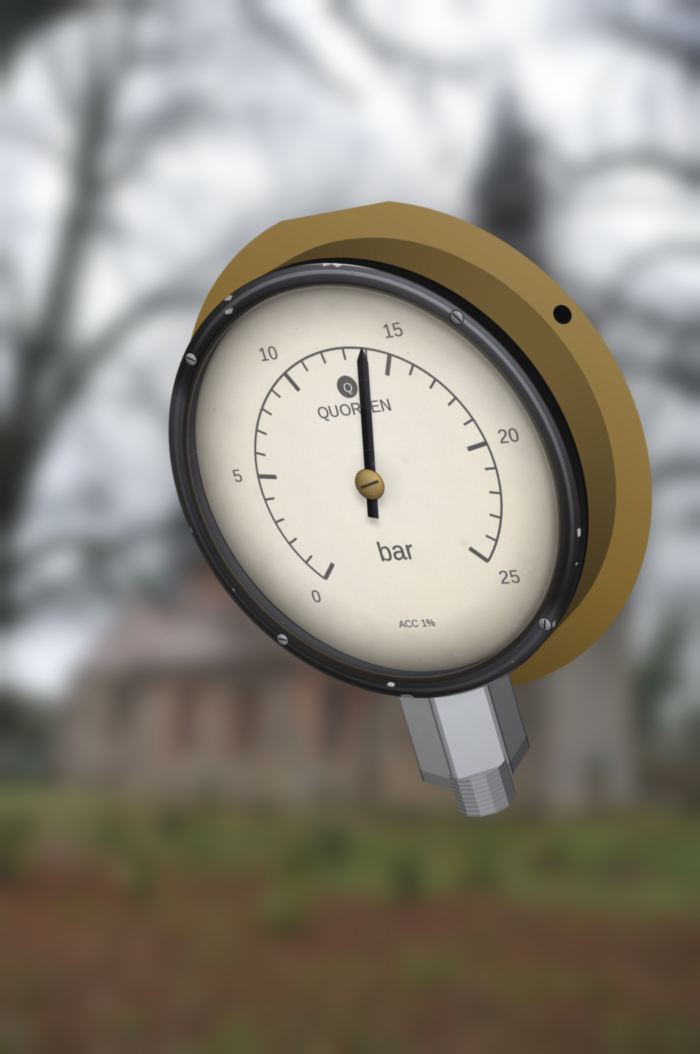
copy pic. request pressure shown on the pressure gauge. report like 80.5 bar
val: 14 bar
